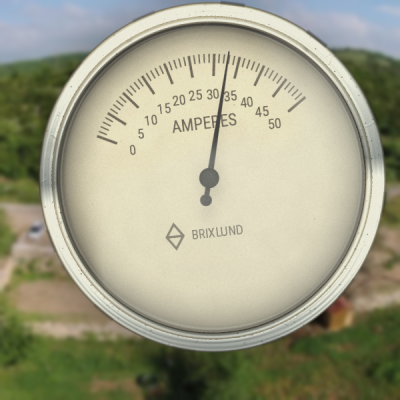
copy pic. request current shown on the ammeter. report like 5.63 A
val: 33 A
